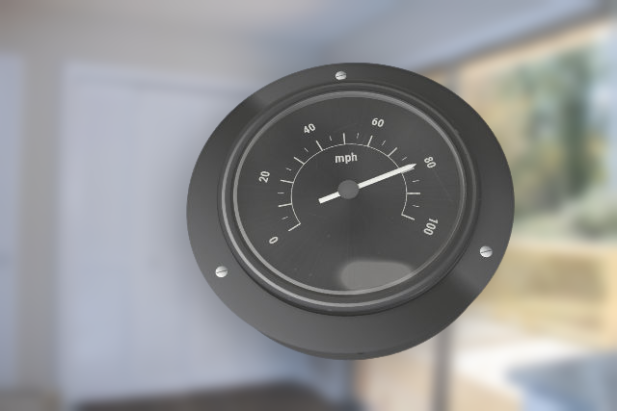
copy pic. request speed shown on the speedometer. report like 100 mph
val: 80 mph
